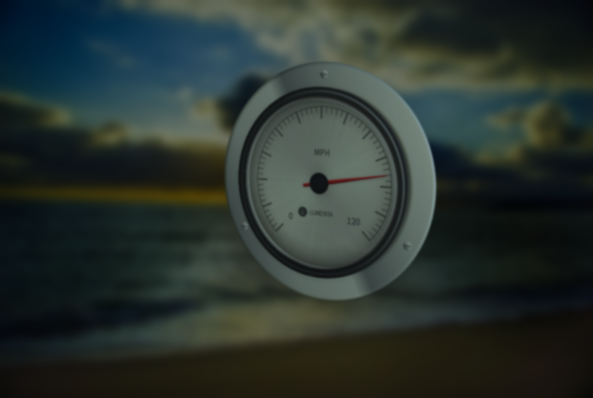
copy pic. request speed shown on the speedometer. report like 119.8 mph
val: 96 mph
